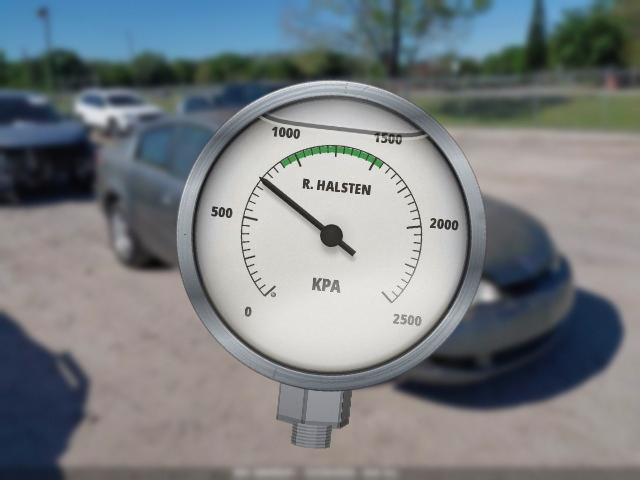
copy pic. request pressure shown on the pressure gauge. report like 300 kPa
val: 750 kPa
